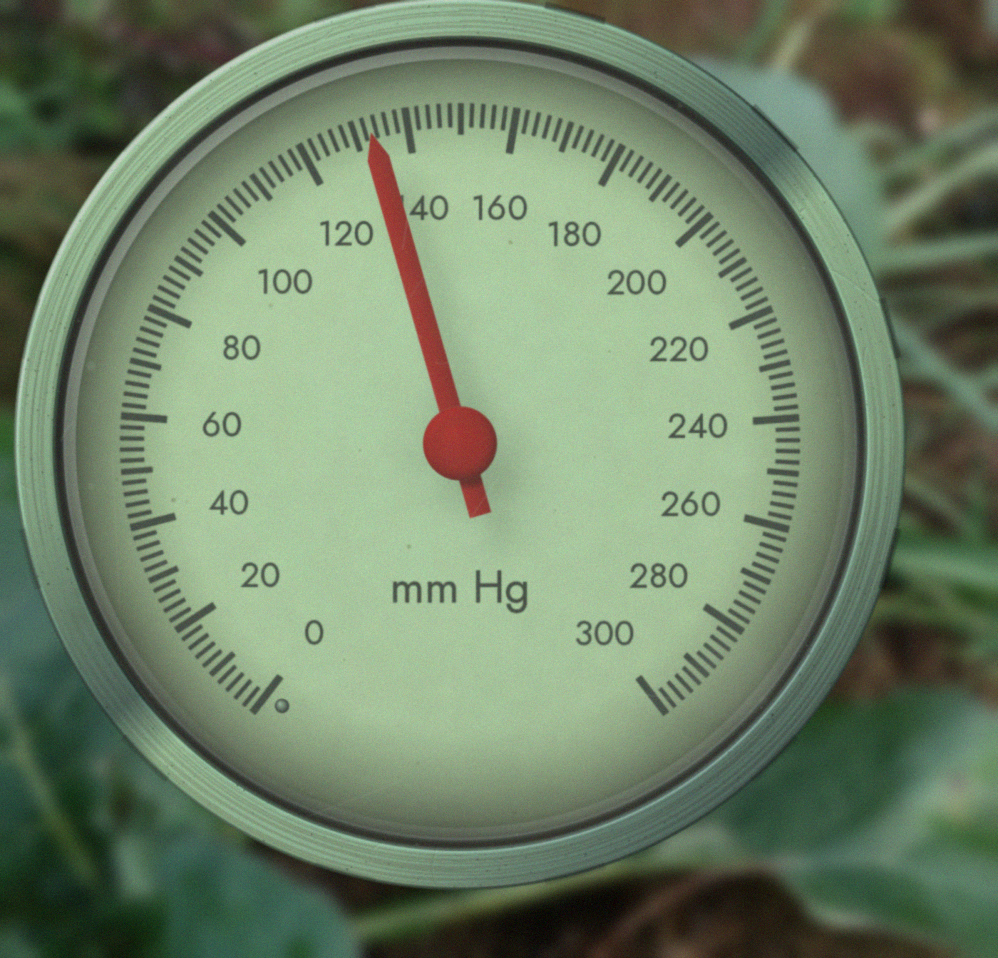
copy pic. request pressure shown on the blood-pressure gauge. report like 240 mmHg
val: 133 mmHg
